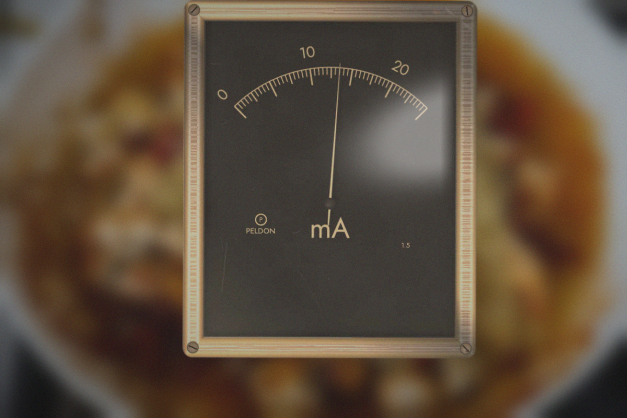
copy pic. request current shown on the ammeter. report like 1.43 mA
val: 13.5 mA
